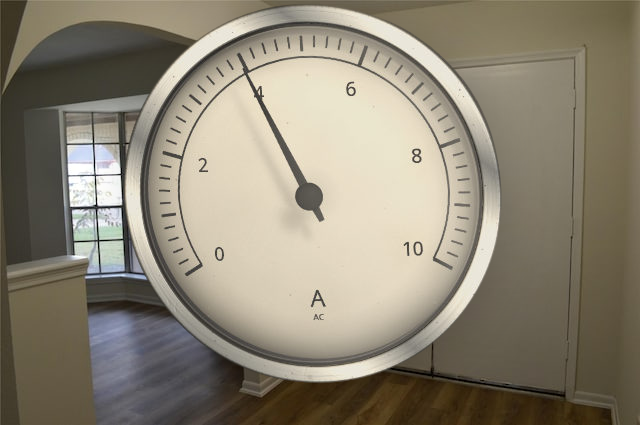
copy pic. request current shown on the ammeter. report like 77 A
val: 4 A
